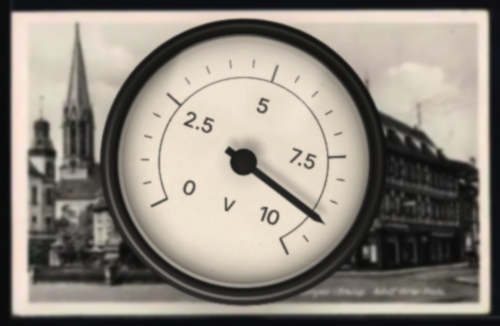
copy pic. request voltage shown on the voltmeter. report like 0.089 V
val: 9 V
